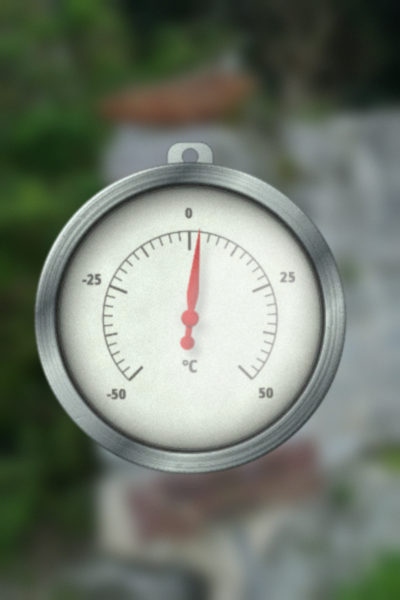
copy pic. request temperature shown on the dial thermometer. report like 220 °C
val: 2.5 °C
